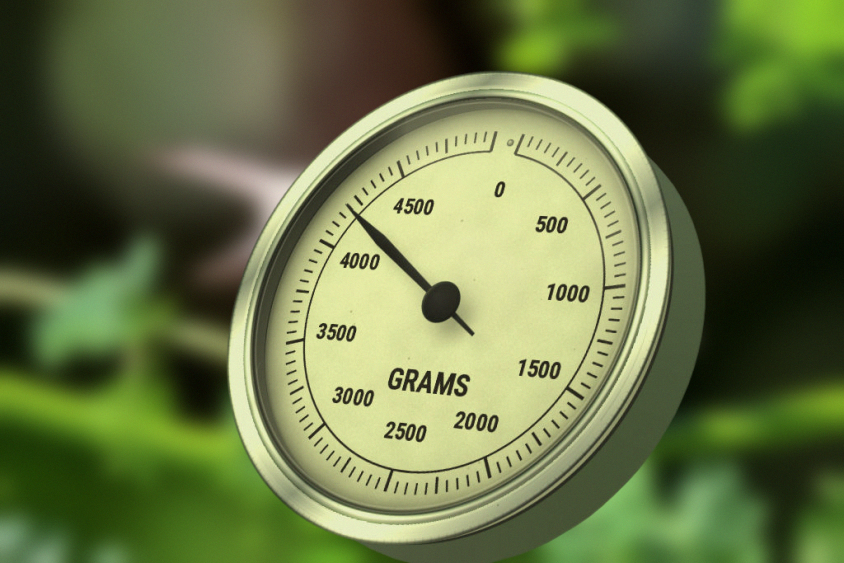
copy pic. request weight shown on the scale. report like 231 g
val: 4200 g
